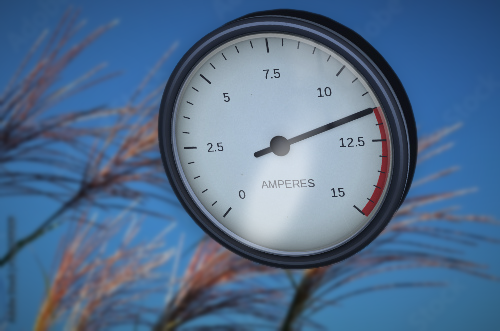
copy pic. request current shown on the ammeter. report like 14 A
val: 11.5 A
